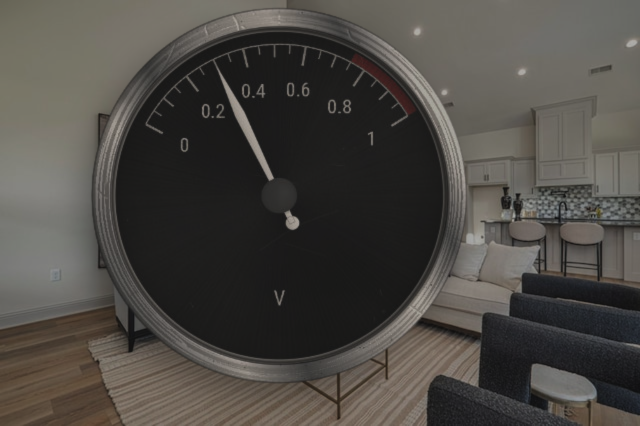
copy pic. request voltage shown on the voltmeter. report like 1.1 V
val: 0.3 V
